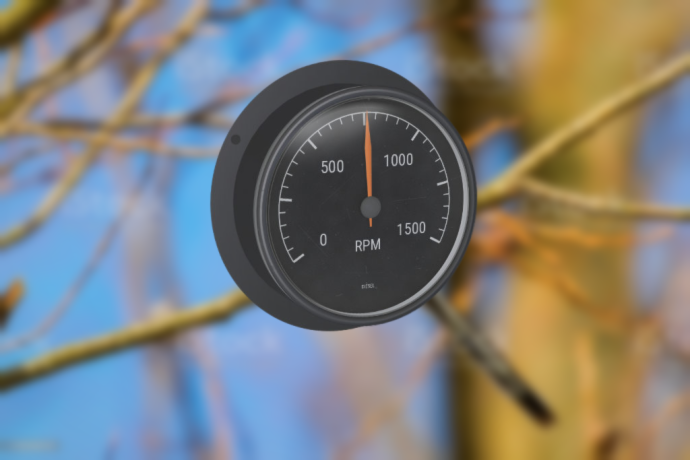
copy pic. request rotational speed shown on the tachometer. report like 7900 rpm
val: 750 rpm
